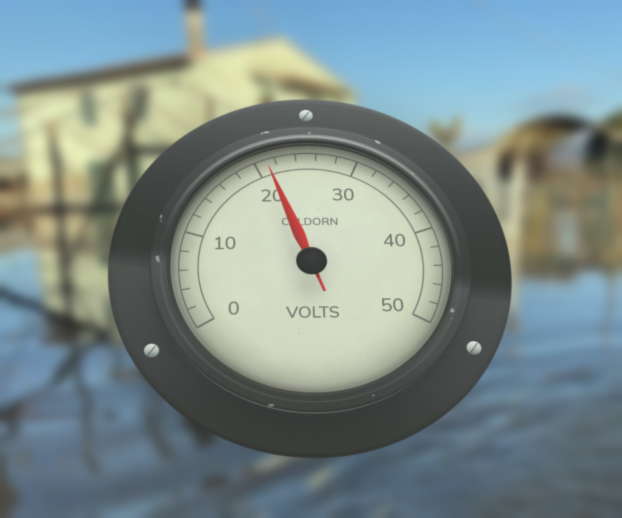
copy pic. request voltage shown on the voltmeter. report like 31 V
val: 21 V
